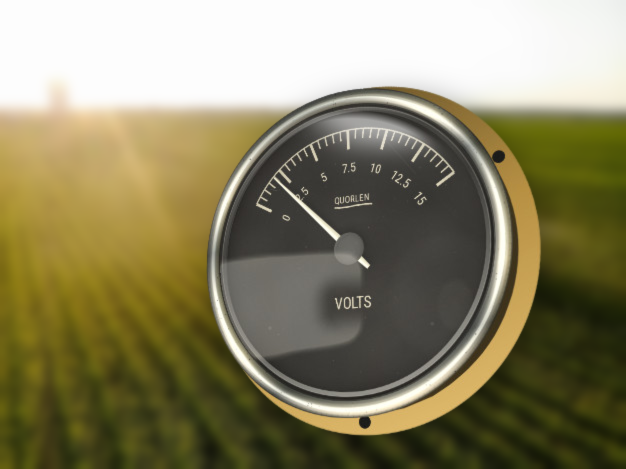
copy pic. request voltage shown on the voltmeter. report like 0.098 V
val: 2 V
